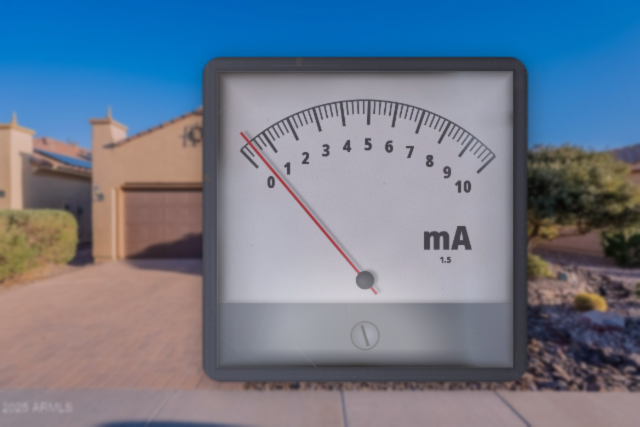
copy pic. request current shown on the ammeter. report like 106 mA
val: 0.4 mA
